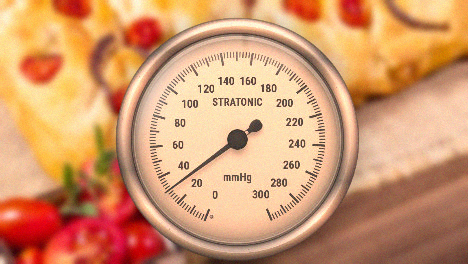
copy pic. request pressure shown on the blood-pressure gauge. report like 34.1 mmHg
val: 30 mmHg
